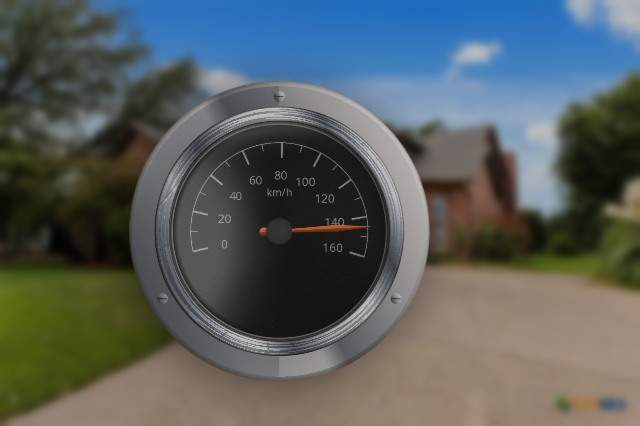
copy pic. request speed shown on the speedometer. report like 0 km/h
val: 145 km/h
